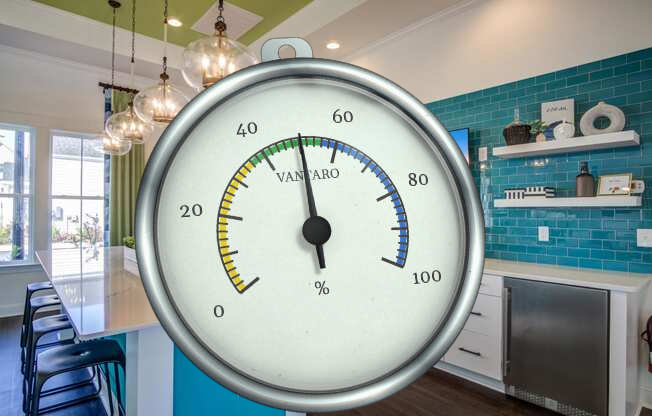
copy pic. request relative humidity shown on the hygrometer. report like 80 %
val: 50 %
